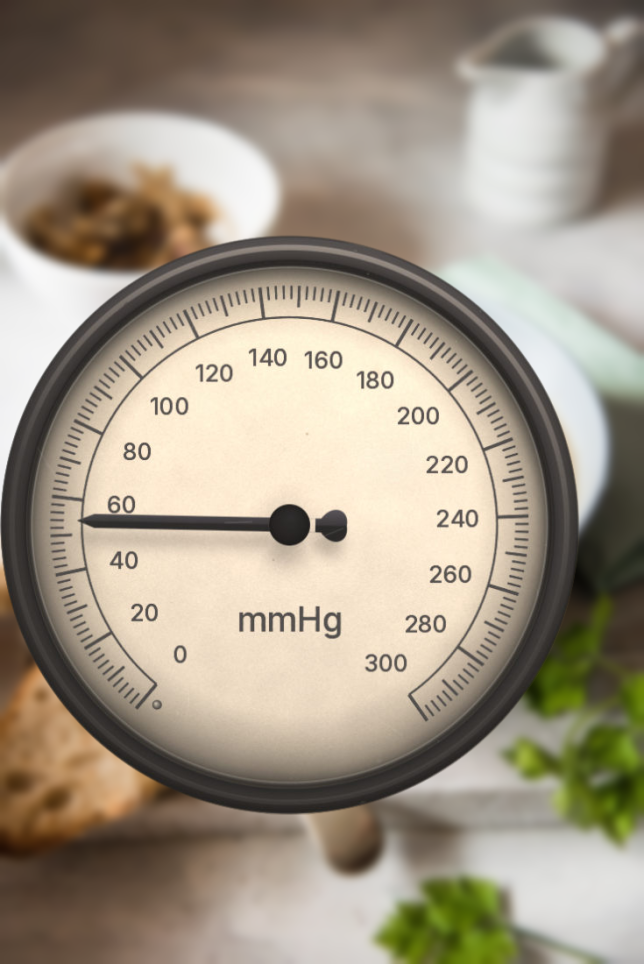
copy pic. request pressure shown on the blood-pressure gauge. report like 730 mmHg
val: 54 mmHg
